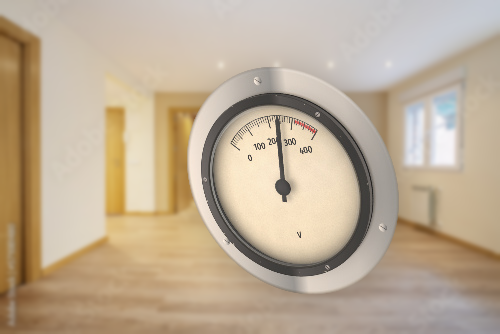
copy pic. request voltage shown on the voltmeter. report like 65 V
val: 250 V
